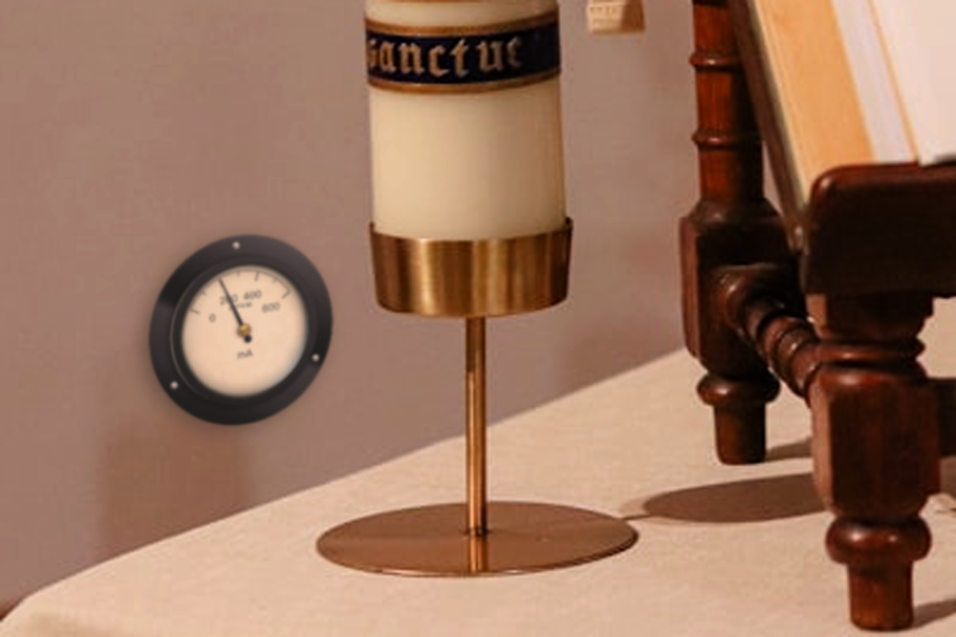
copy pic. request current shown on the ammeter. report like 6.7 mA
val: 200 mA
